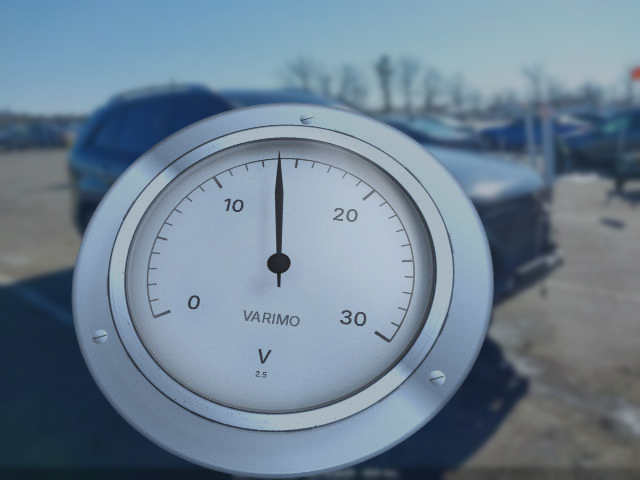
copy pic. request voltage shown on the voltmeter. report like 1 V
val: 14 V
